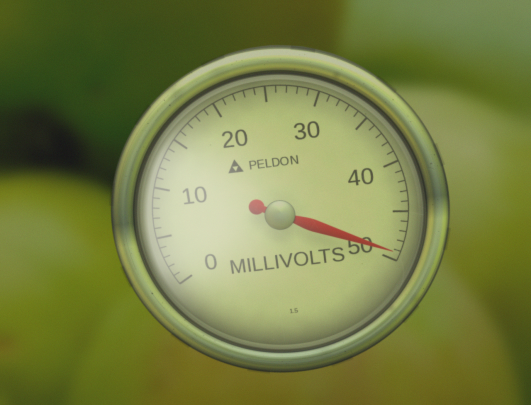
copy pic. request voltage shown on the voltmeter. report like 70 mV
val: 49 mV
